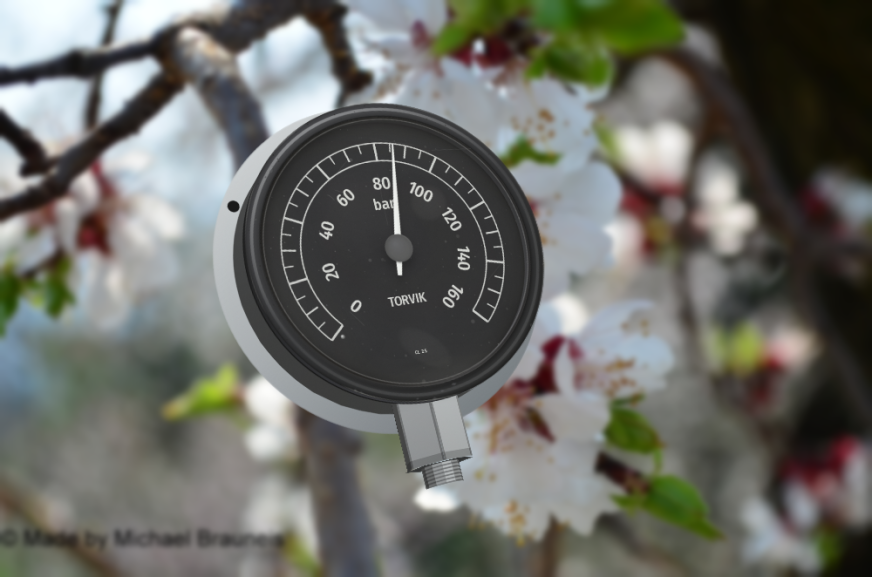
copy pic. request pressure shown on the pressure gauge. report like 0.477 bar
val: 85 bar
